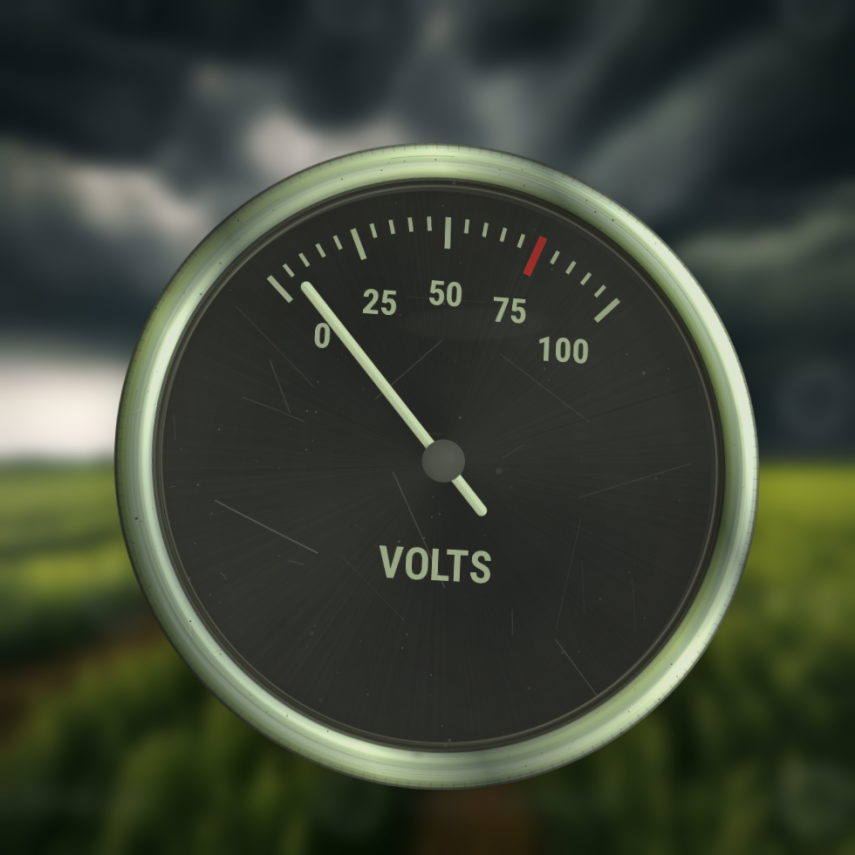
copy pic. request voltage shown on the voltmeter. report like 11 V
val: 5 V
